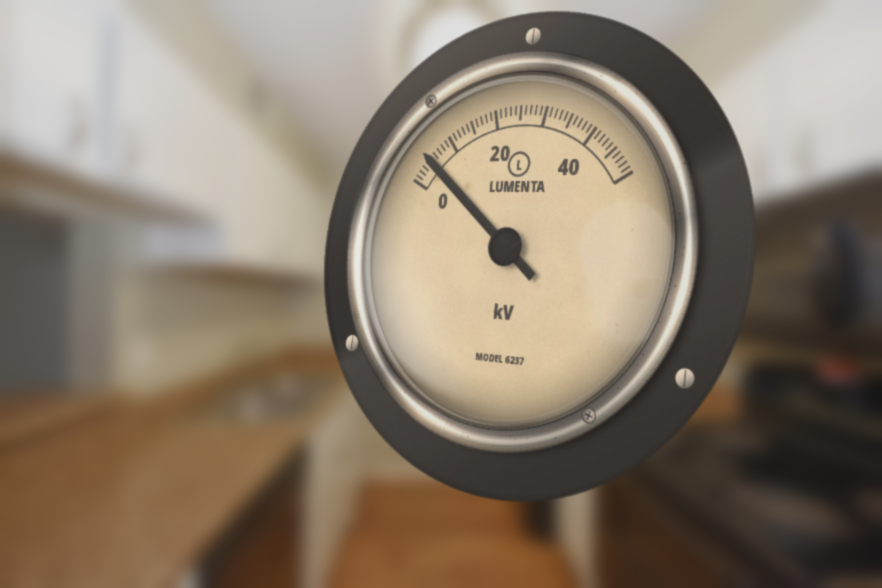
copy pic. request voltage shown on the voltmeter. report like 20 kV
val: 5 kV
